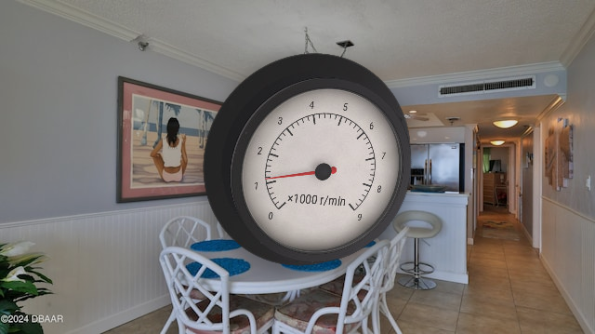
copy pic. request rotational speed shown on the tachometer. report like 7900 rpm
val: 1200 rpm
